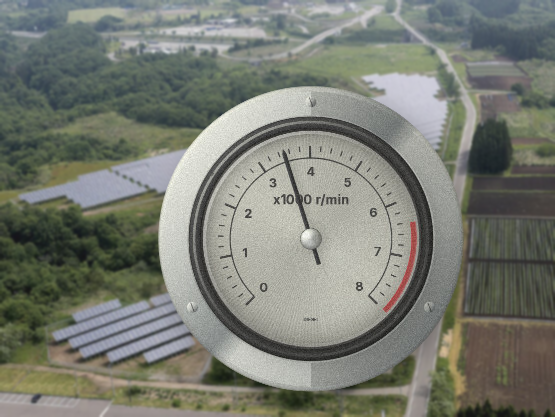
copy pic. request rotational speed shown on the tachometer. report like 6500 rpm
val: 3500 rpm
